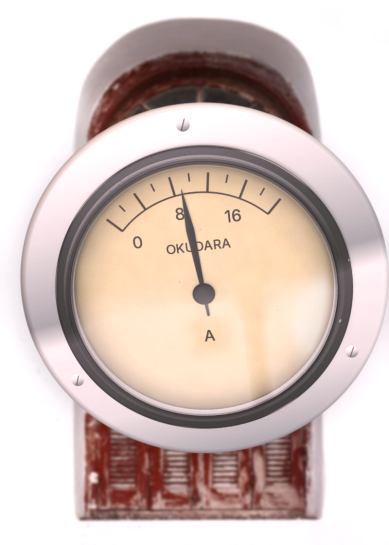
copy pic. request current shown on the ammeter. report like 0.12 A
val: 9 A
